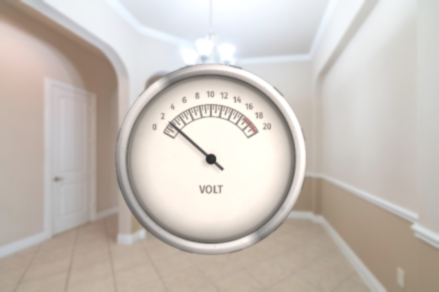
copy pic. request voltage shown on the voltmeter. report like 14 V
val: 2 V
